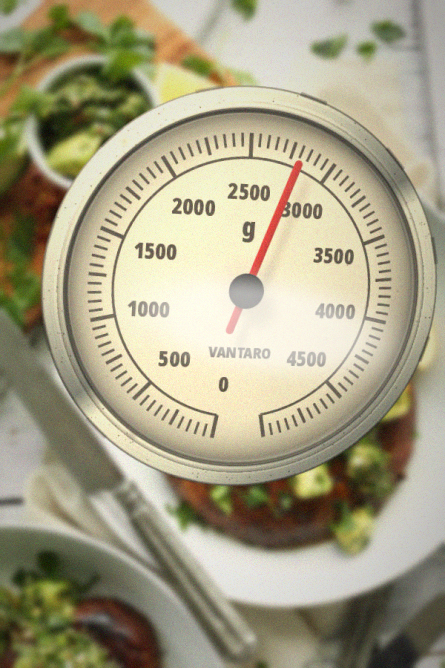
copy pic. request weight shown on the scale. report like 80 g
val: 2800 g
